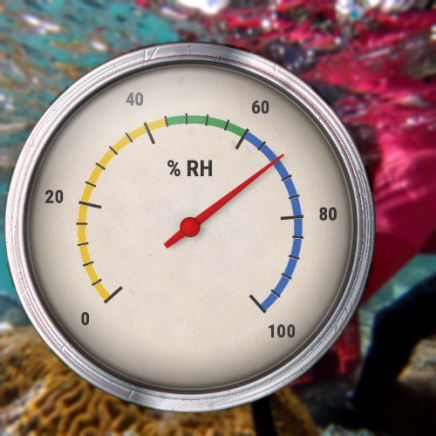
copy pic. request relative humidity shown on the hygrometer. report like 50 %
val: 68 %
